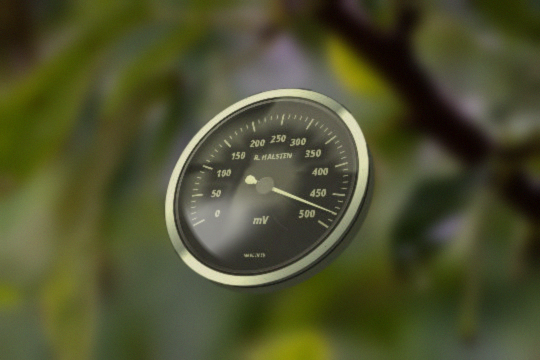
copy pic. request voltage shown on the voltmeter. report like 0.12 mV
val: 480 mV
